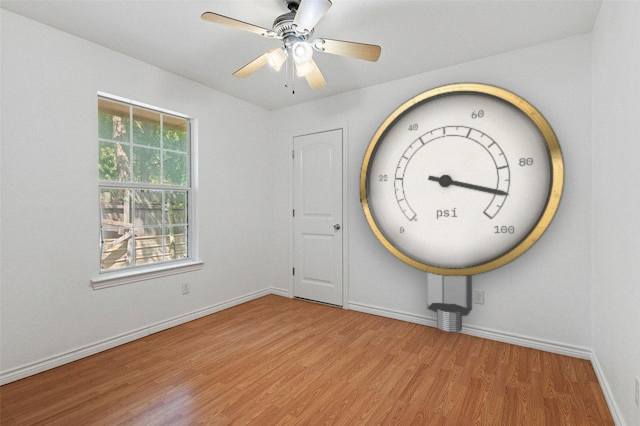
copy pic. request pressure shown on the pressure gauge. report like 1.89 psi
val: 90 psi
